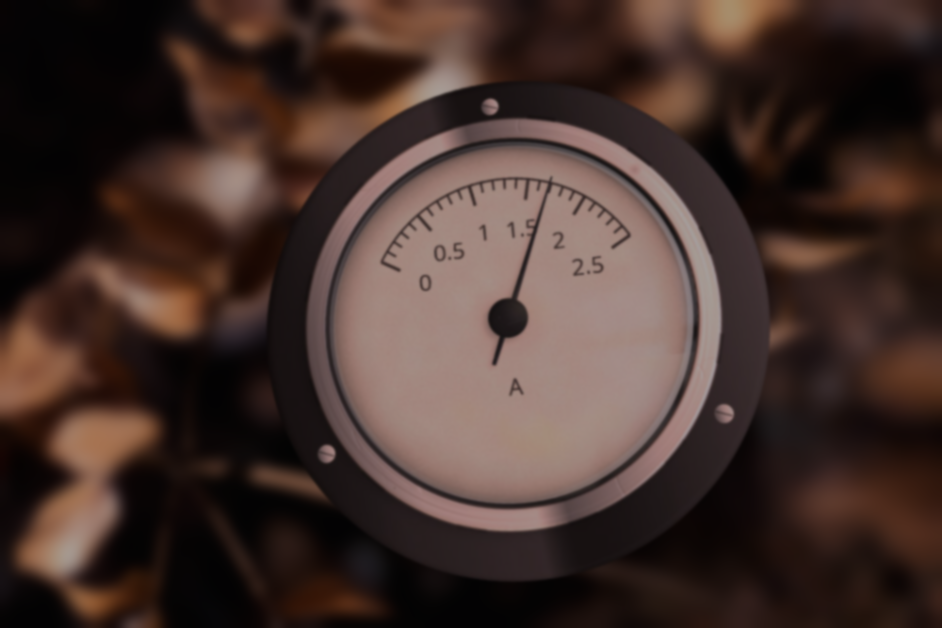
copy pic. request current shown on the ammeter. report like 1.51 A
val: 1.7 A
